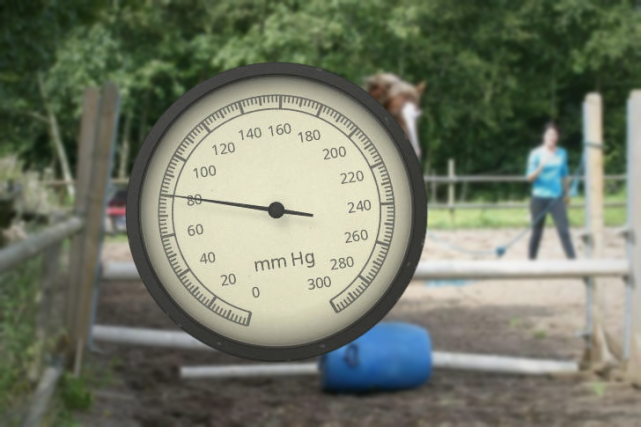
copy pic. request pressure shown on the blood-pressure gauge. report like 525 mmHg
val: 80 mmHg
